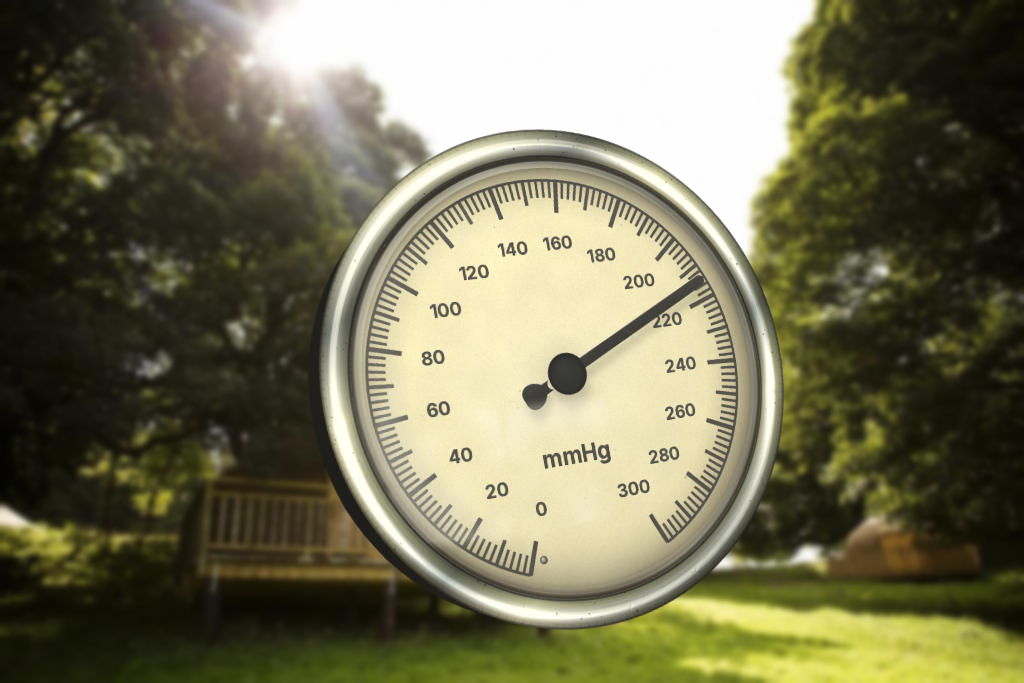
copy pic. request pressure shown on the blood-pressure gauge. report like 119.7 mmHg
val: 214 mmHg
